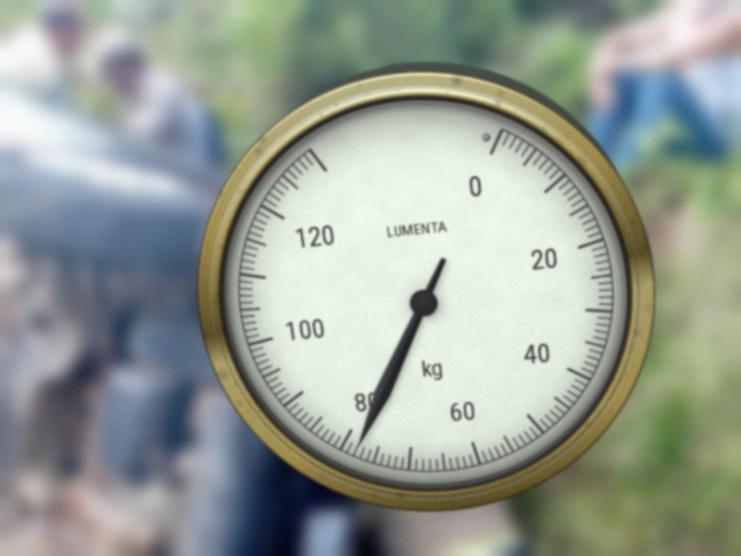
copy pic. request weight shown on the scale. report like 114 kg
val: 78 kg
